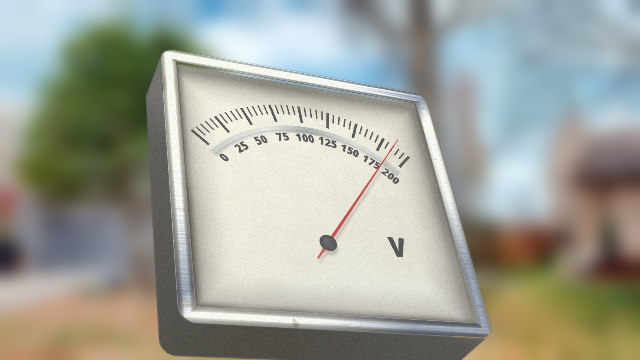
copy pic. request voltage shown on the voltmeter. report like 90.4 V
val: 185 V
